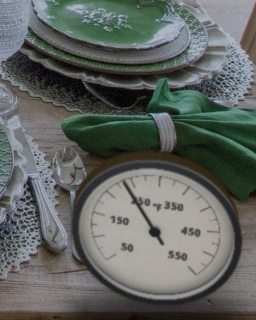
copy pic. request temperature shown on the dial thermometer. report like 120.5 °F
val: 237.5 °F
